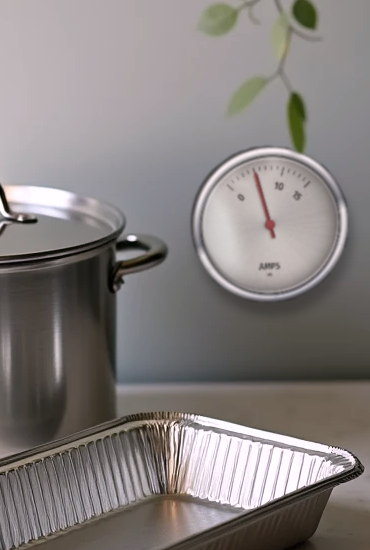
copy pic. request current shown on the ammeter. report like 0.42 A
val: 5 A
